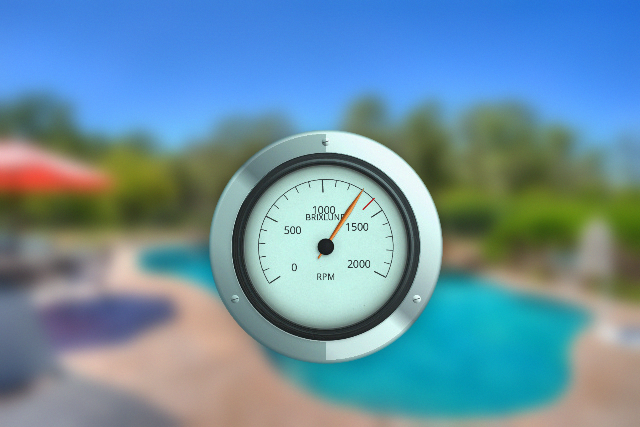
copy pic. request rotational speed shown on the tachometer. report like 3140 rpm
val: 1300 rpm
